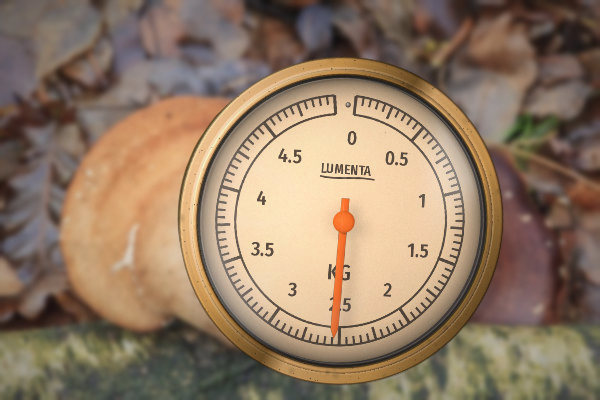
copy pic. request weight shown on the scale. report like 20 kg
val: 2.55 kg
